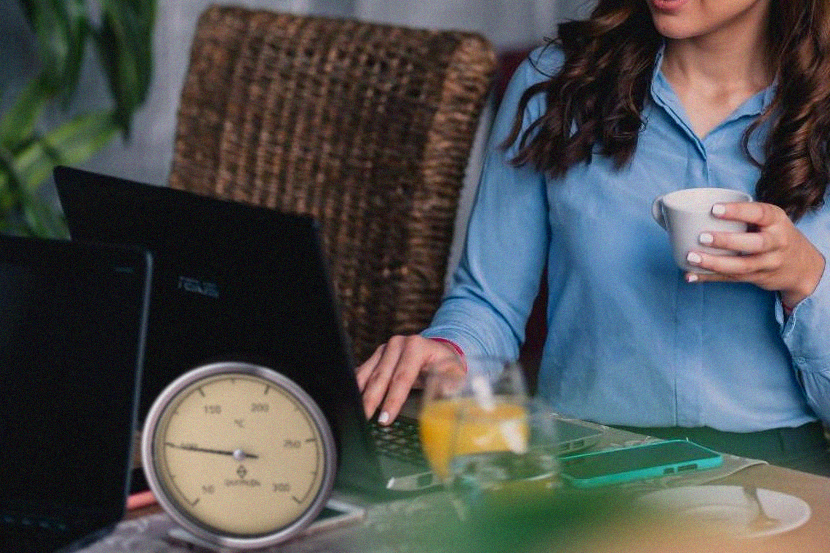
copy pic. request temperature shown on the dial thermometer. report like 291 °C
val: 100 °C
